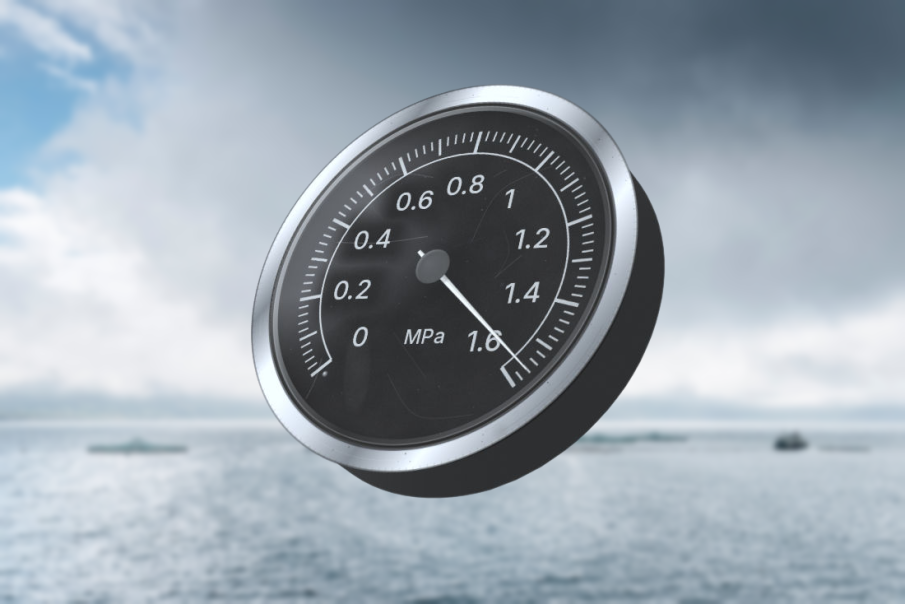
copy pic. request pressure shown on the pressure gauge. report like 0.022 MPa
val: 1.56 MPa
